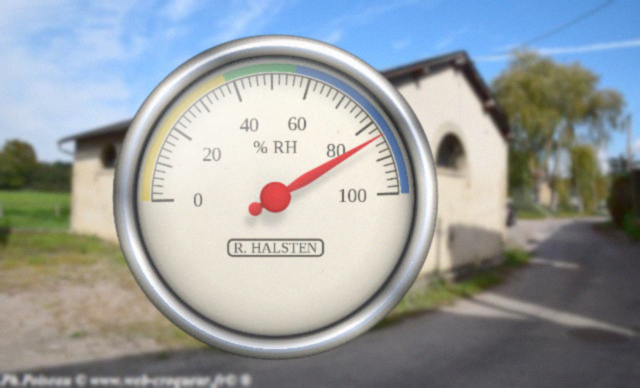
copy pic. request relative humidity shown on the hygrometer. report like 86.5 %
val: 84 %
